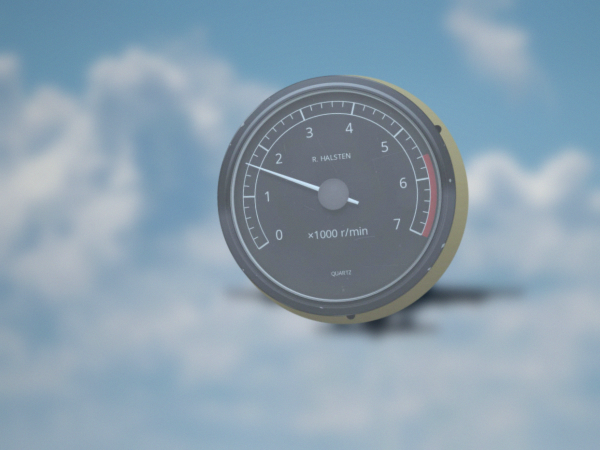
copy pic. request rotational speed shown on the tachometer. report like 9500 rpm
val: 1600 rpm
